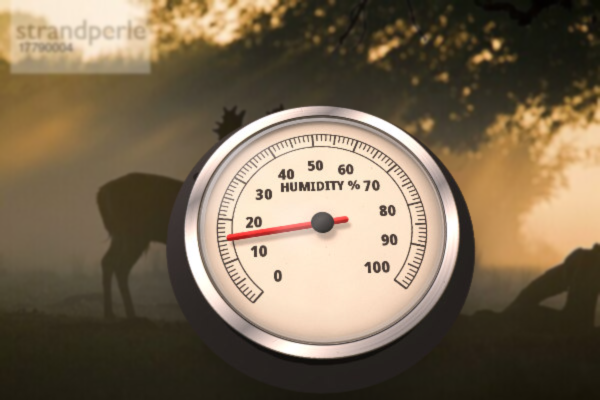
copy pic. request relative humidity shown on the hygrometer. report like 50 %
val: 15 %
